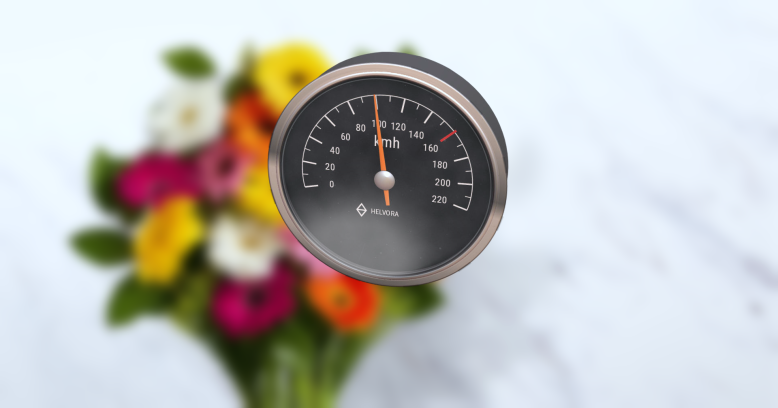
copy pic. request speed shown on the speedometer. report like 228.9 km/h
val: 100 km/h
